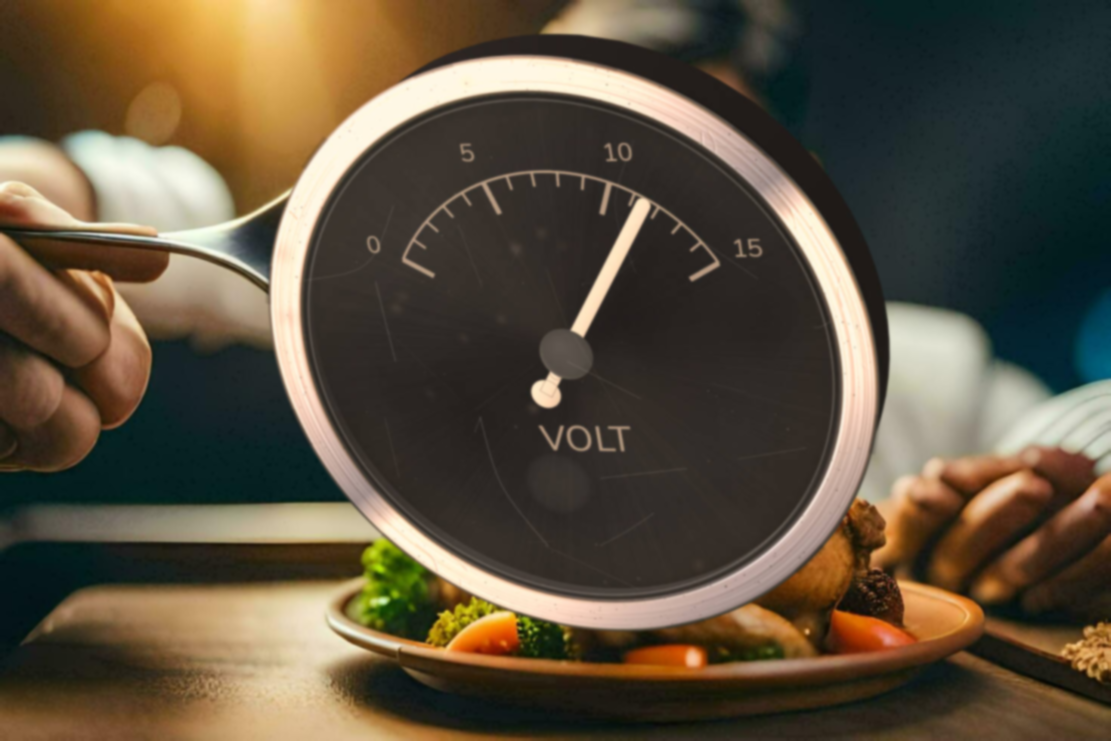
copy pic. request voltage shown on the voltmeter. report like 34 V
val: 11.5 V
